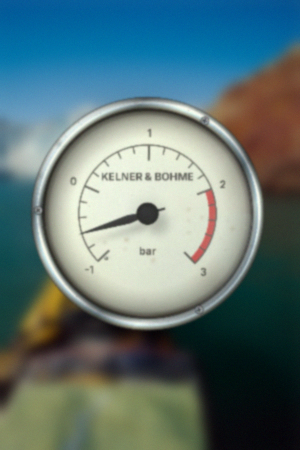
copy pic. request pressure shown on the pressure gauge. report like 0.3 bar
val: -0.6 bar
